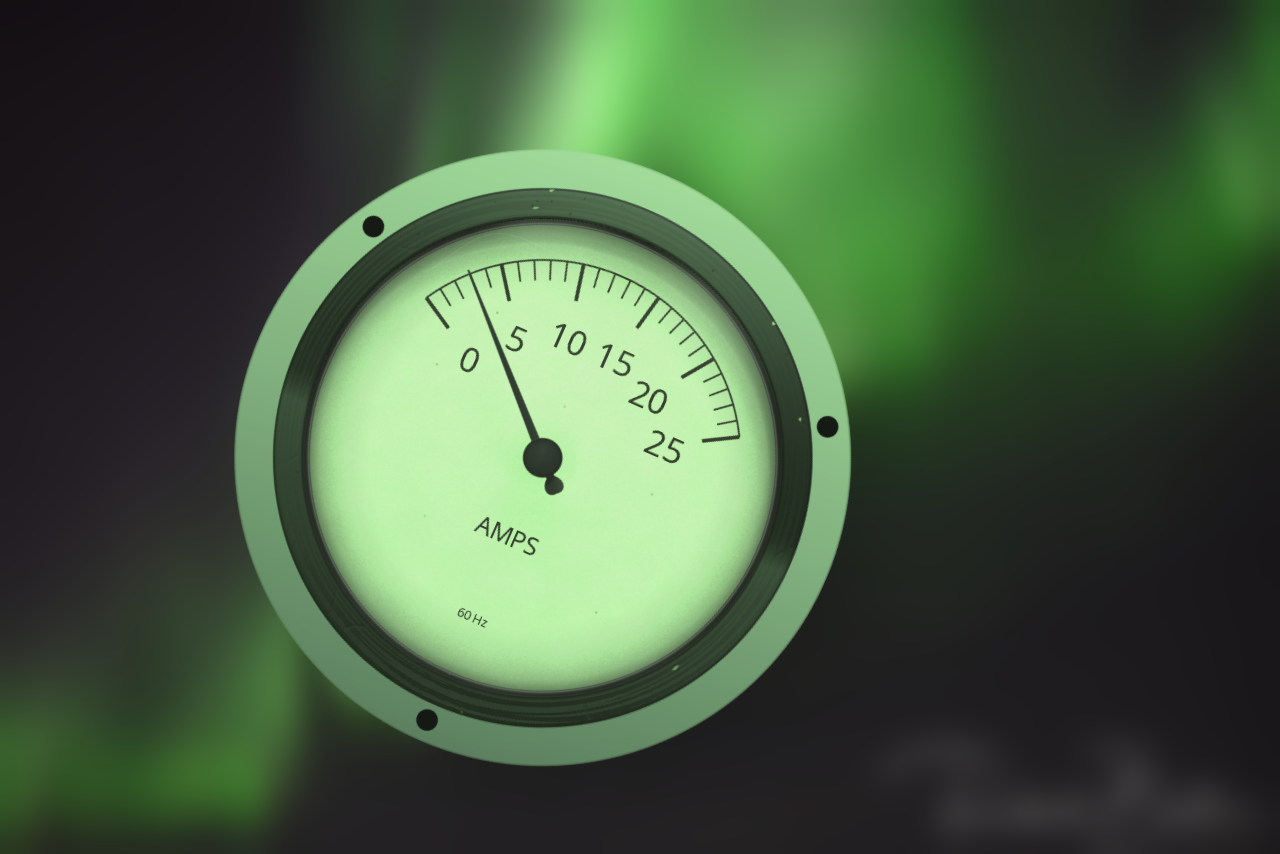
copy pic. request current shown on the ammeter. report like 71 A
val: 3 A
